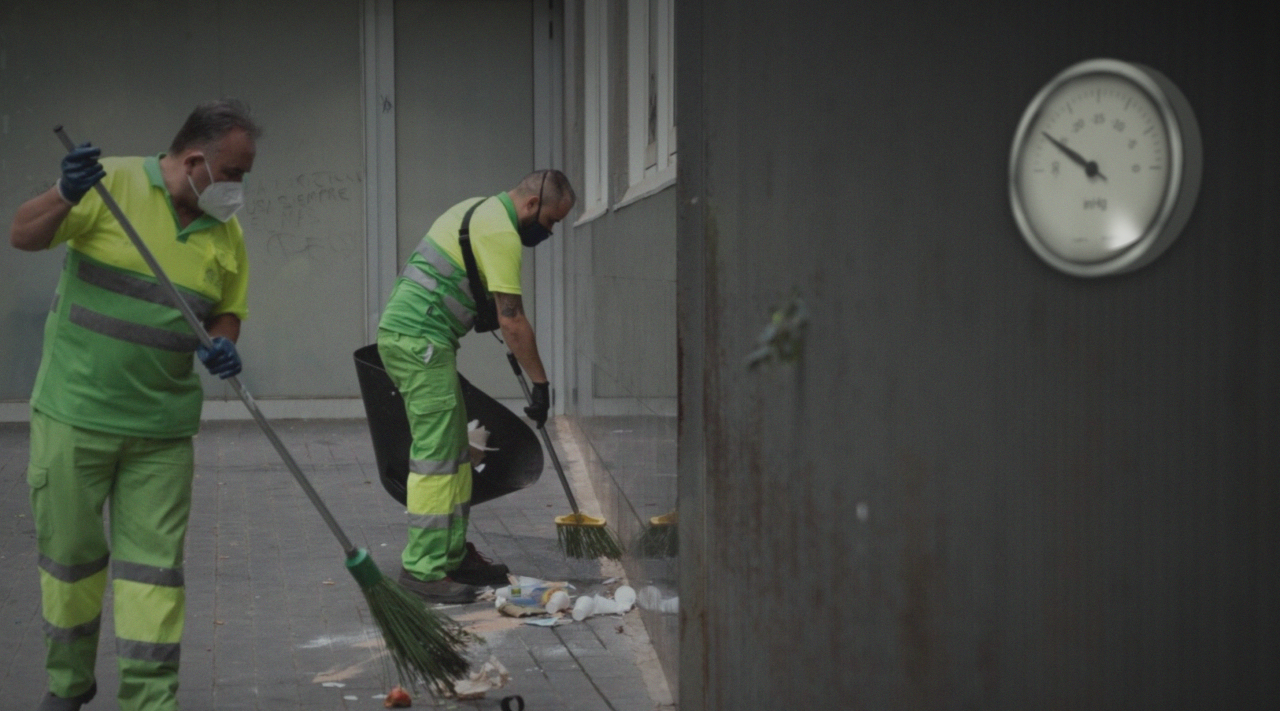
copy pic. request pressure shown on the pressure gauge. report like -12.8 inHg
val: -25 inHg
